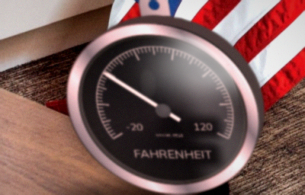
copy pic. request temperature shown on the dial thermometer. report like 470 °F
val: 20 °F
